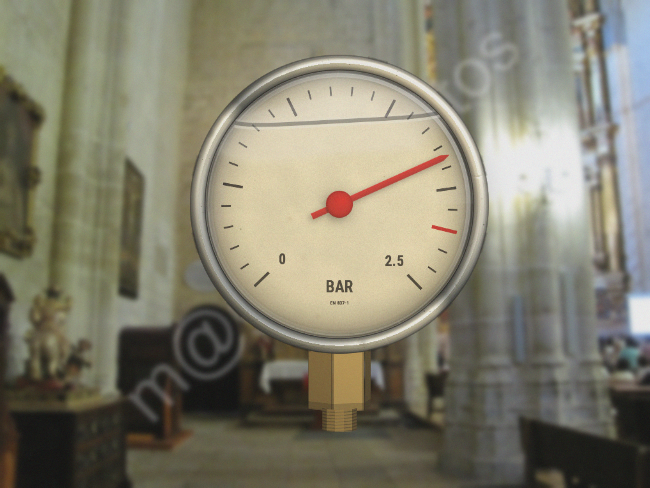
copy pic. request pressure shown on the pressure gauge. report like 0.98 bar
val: 1.85 bar
